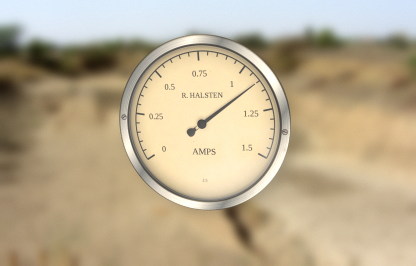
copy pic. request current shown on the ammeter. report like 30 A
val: 1.1 A
